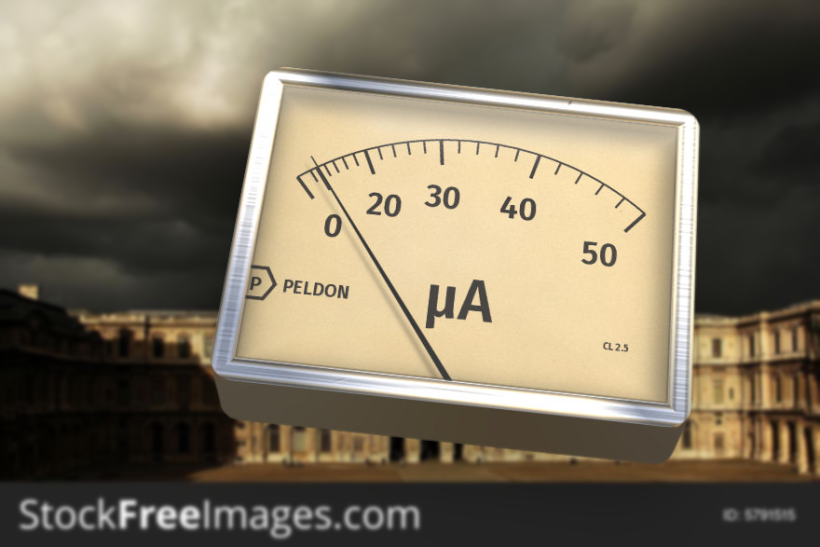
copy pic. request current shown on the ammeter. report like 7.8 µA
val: 10 µA
